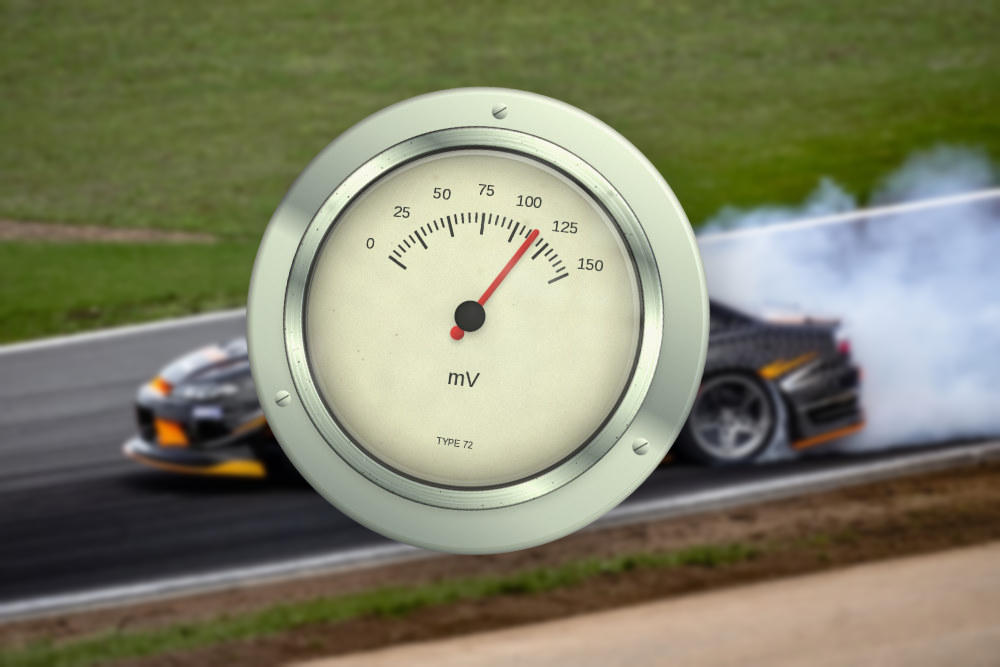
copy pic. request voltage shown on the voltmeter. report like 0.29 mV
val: 115 mV
